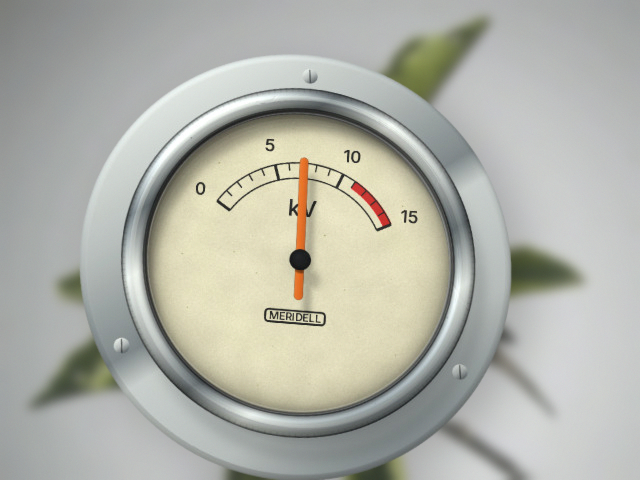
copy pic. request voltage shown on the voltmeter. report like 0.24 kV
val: 7 kV
